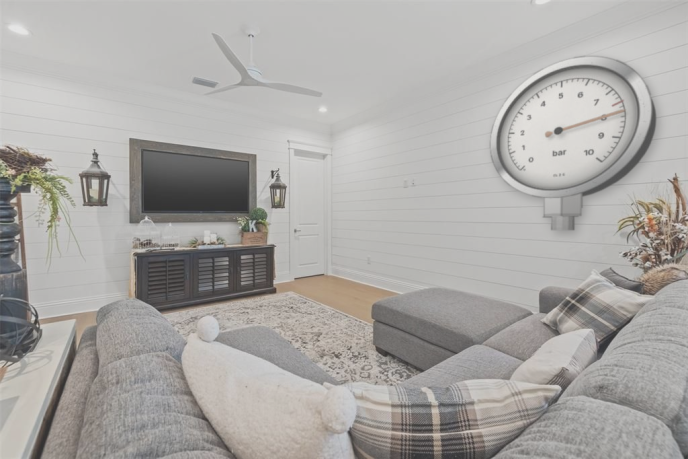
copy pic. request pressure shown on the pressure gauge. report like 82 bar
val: 8 bar
